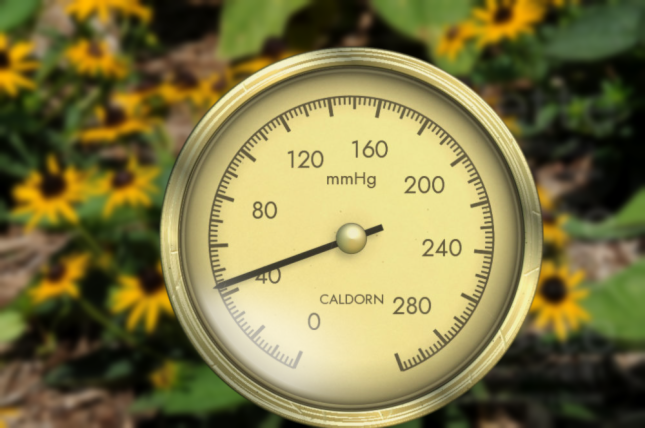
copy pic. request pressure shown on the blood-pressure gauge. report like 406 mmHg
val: 44 mmHg
